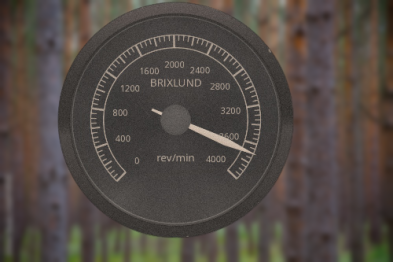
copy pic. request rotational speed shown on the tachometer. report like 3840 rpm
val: 3700 rpm
